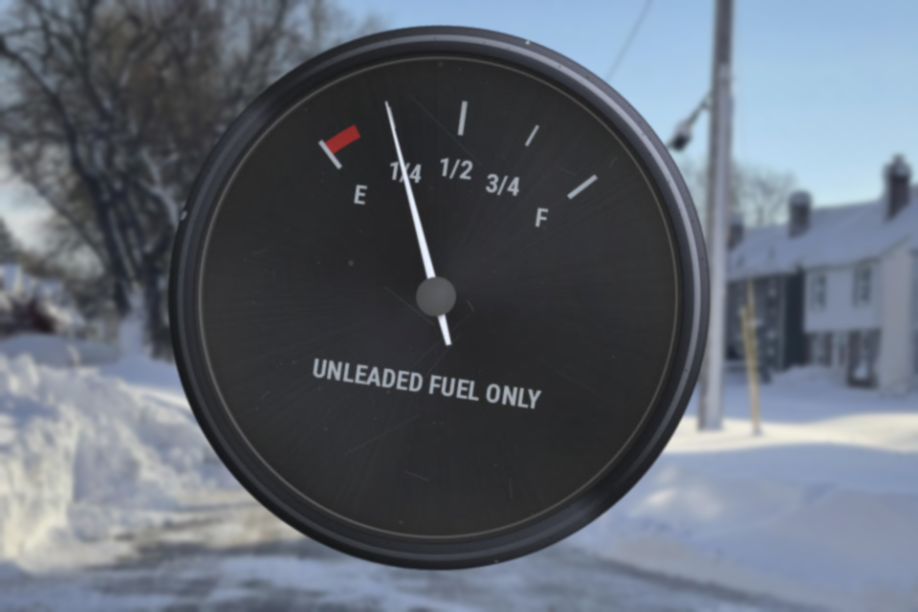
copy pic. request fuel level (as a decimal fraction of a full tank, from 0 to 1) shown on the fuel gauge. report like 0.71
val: 0.25
